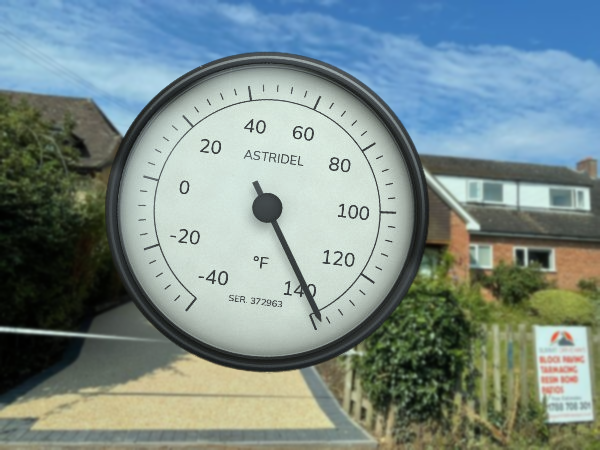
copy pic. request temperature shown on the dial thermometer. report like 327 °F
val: 138 °F
